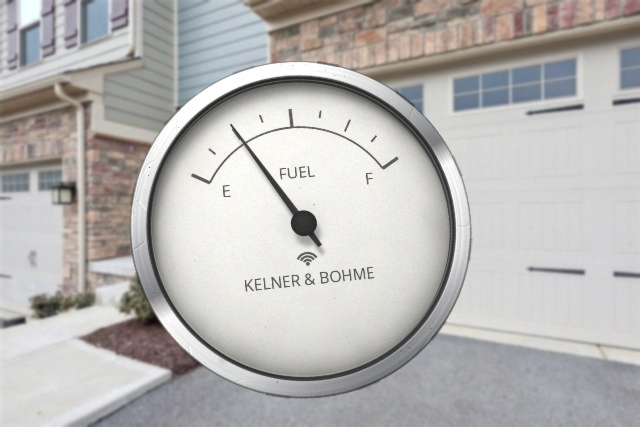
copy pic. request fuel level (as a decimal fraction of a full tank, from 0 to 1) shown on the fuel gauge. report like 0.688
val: 0.25
